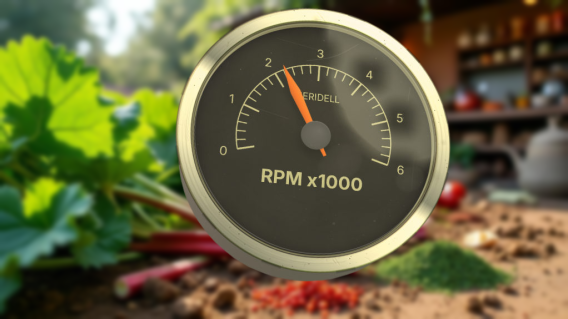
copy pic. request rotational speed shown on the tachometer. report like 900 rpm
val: 2200 rpm
